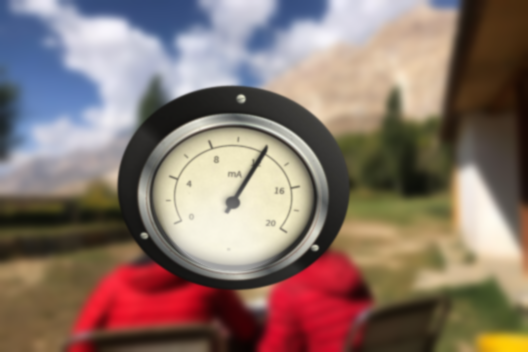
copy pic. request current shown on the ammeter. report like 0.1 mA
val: 12 mA
